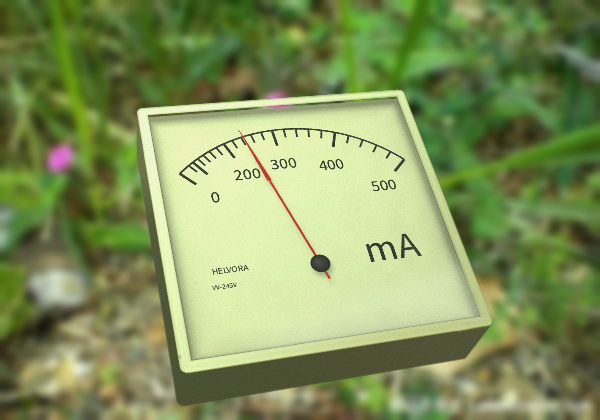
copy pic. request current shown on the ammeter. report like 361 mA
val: 240 mA
